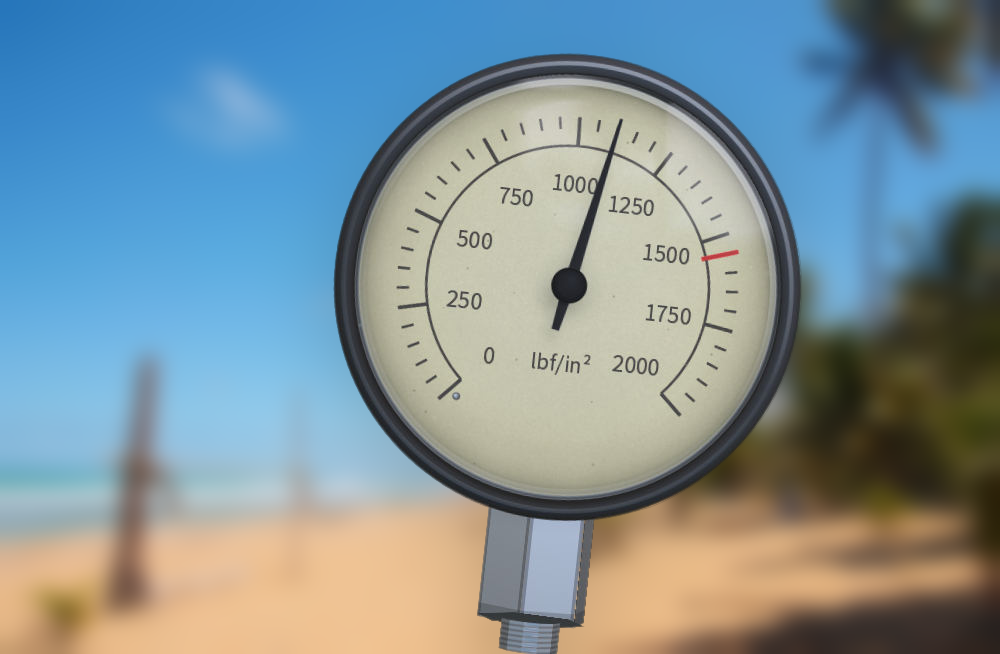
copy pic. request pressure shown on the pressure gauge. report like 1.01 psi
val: 1100 psi
